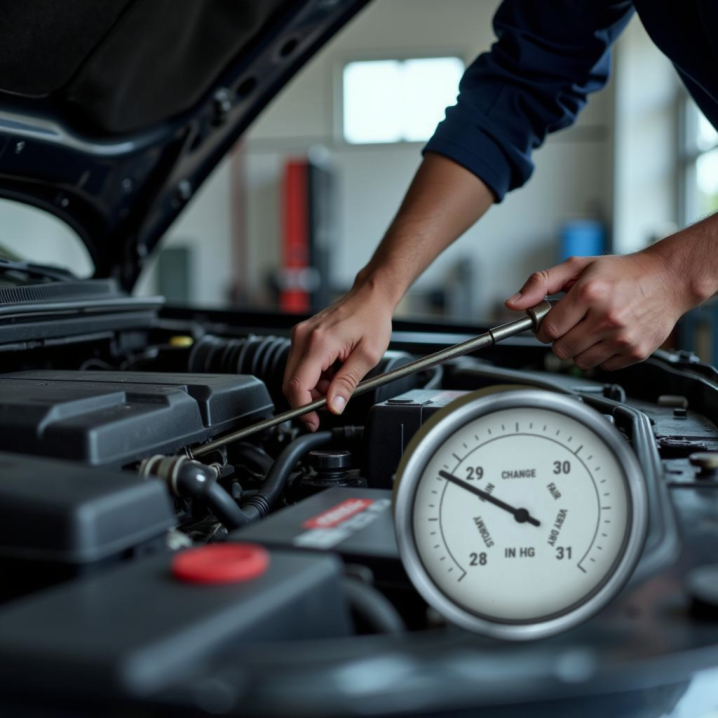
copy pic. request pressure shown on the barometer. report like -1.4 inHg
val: 28.85 inHg
